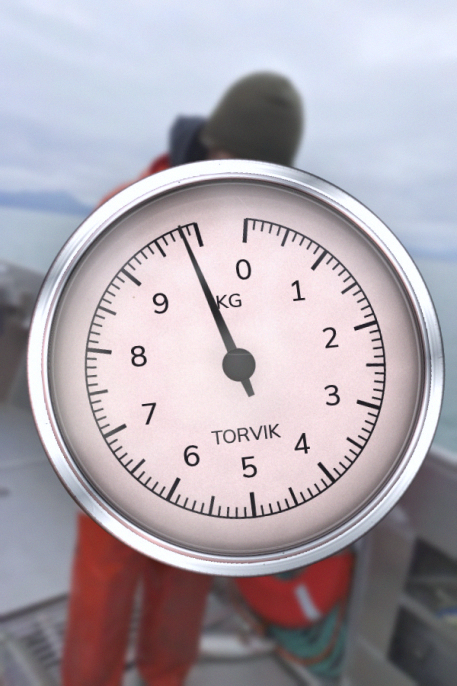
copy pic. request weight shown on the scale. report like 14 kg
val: 9.8 kg
